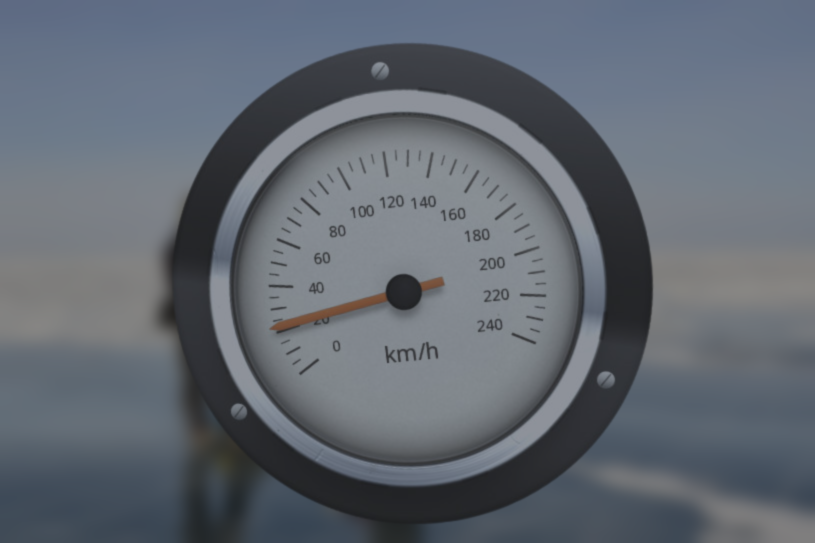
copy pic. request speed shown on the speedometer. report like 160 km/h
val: 22.5 km/h
